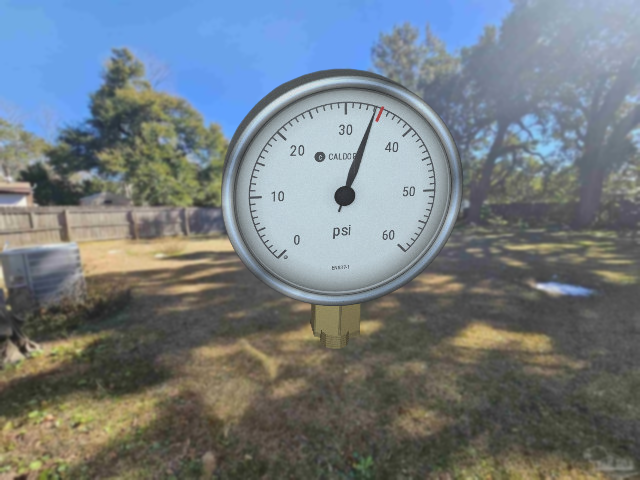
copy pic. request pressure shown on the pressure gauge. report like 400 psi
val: 34 psi
